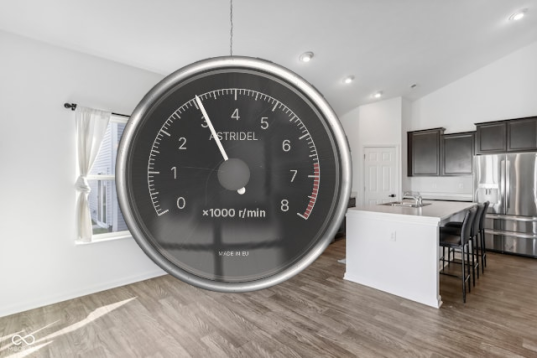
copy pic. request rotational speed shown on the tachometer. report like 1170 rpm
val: 3100 rpm
